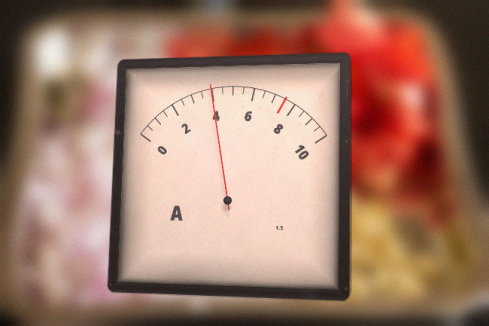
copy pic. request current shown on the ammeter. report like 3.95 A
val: 4 A
